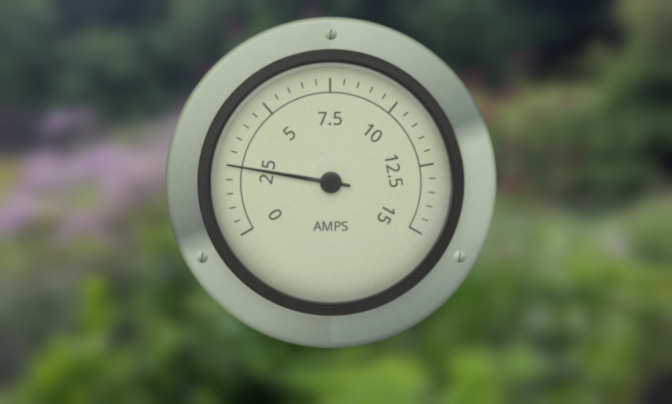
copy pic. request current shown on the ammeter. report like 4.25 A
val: 2.5 A
